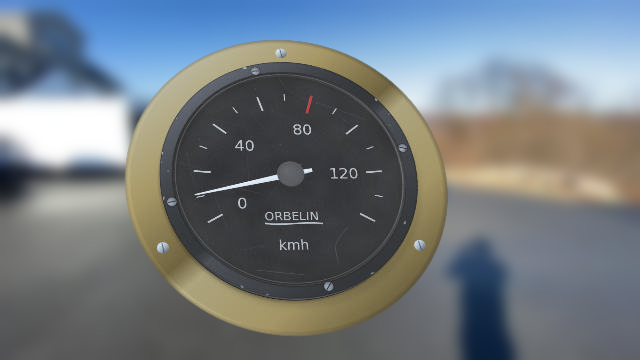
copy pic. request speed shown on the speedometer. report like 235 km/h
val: 10 km/h
